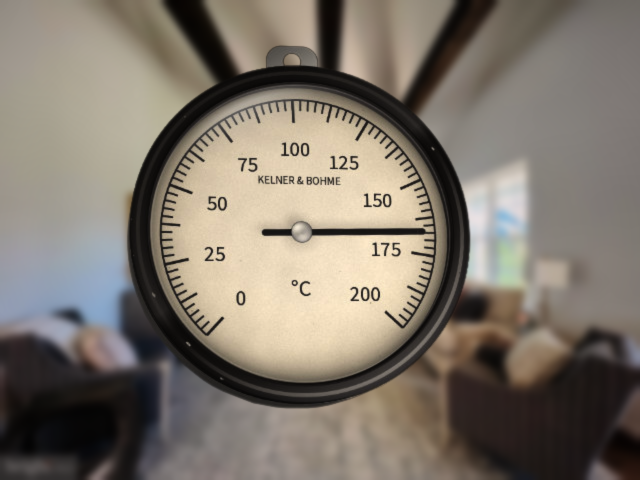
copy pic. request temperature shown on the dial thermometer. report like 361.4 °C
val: 167.5 °C
